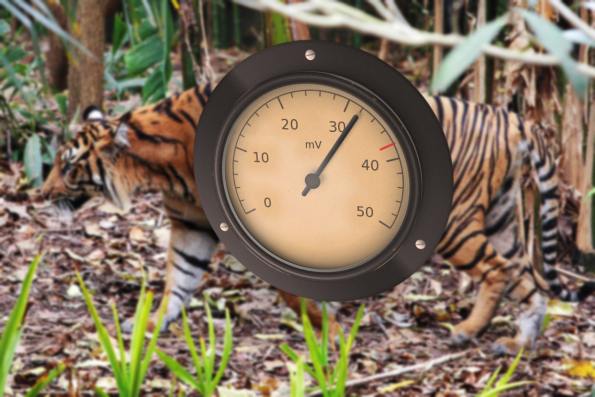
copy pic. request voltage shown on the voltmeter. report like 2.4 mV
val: 32 mV
